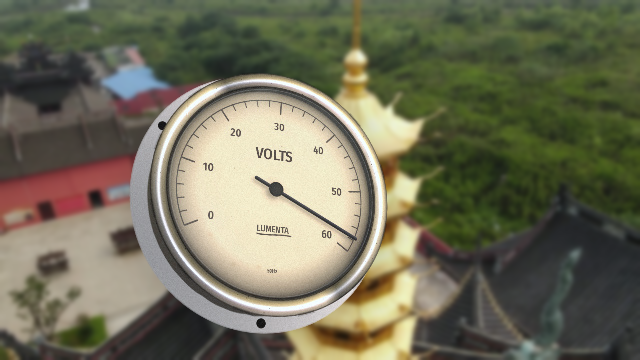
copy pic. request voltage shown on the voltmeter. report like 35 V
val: 58 V
